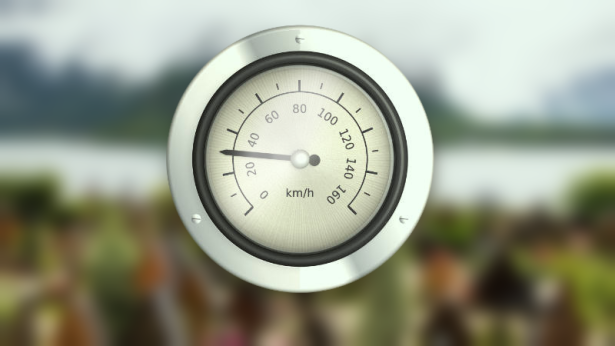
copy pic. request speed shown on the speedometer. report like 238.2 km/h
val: 30 km/h
